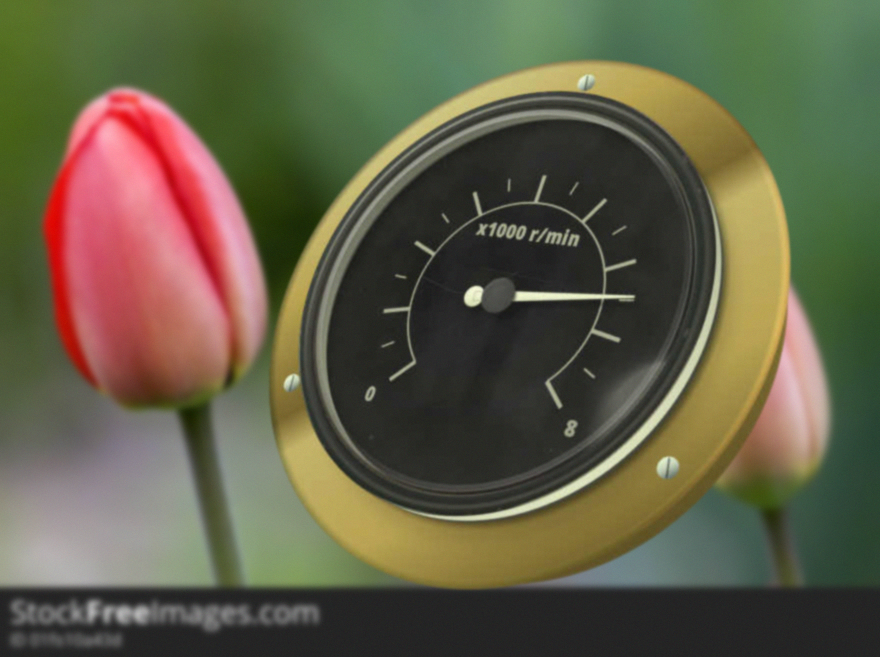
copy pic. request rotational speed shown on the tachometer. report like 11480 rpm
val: 6500 rpm
